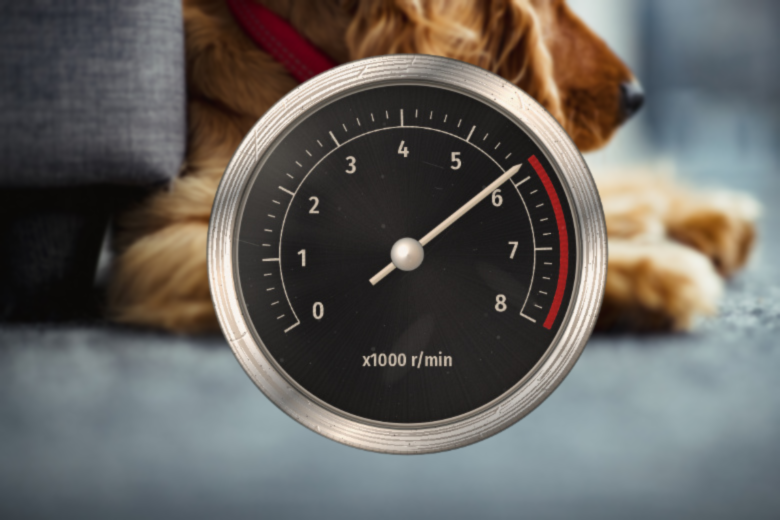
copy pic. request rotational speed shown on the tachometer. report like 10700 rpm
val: 5800 rpm
